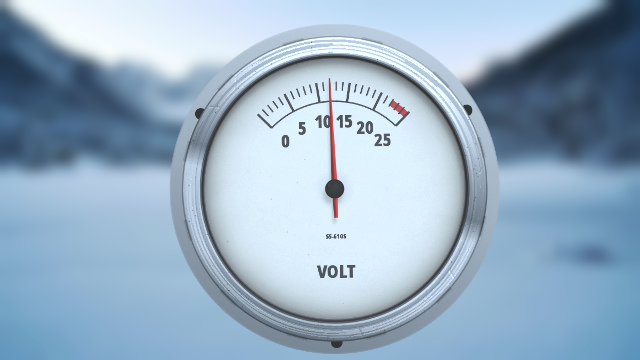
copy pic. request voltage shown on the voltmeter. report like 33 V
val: 12 V
